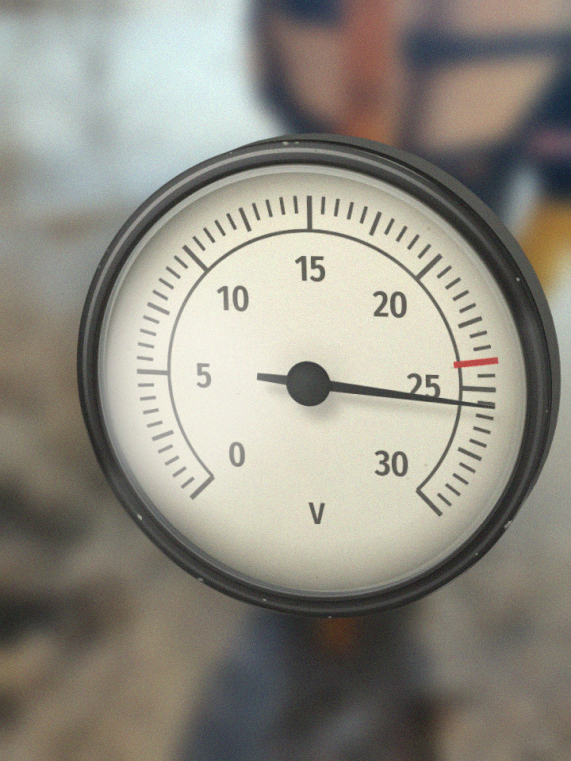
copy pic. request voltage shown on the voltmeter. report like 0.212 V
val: 25.5 V
